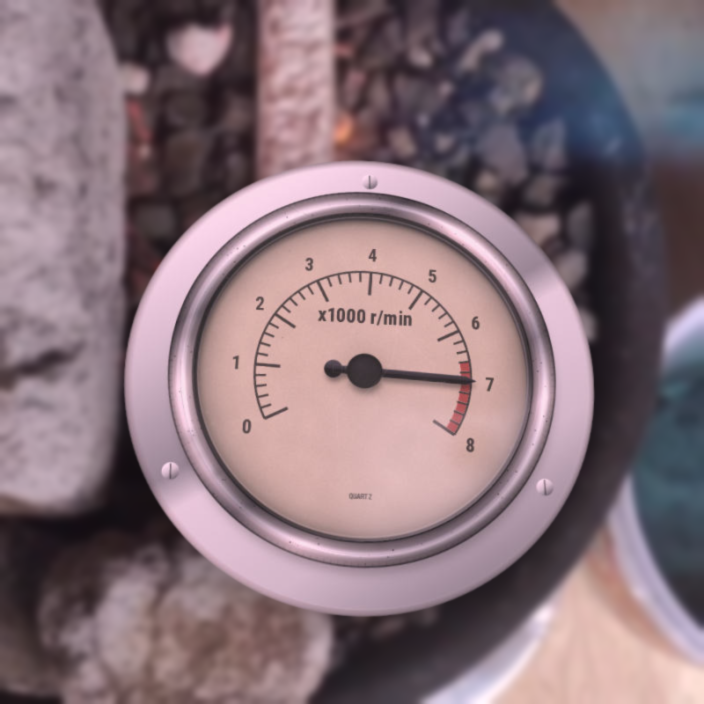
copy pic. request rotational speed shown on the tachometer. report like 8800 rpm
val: 7000 rpm
